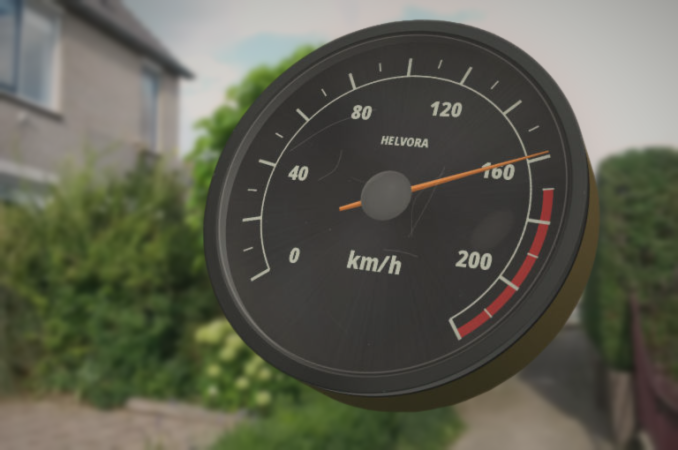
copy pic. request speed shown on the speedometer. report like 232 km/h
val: 160 km/h
